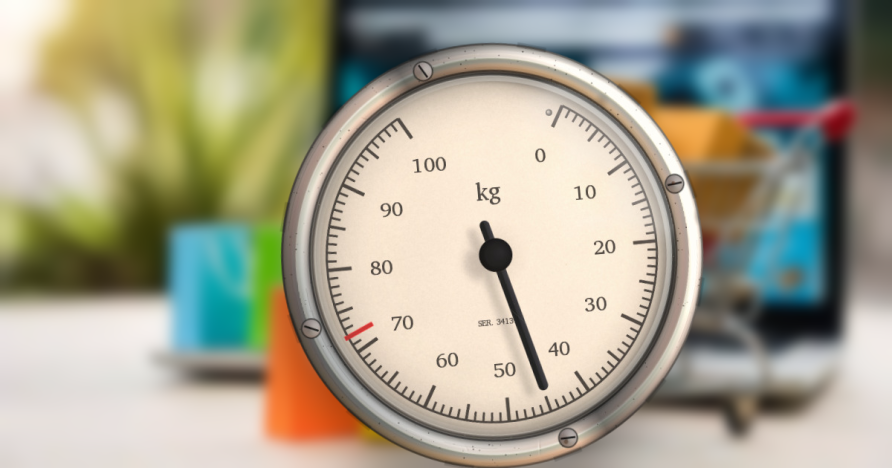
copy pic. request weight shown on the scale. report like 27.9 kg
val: 45 kg
